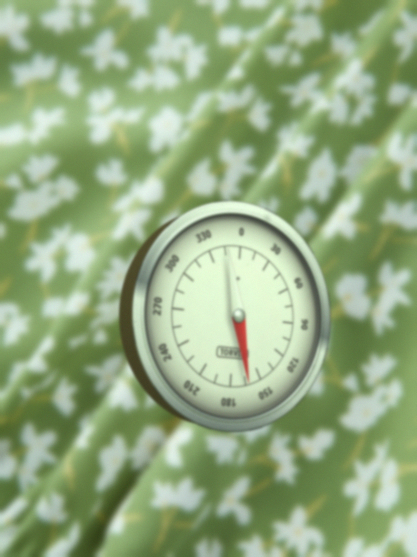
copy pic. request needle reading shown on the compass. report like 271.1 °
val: 165 °
